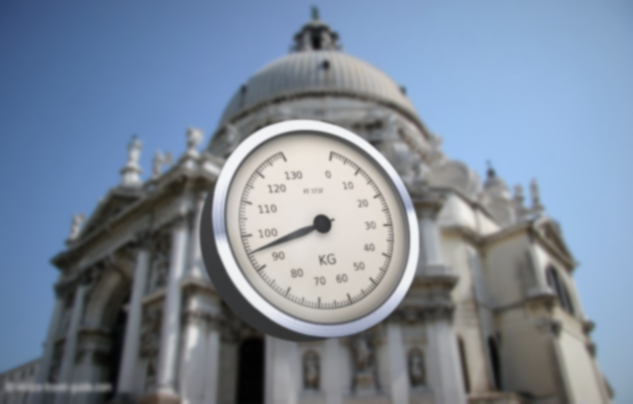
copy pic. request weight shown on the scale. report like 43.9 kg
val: 95 kg
